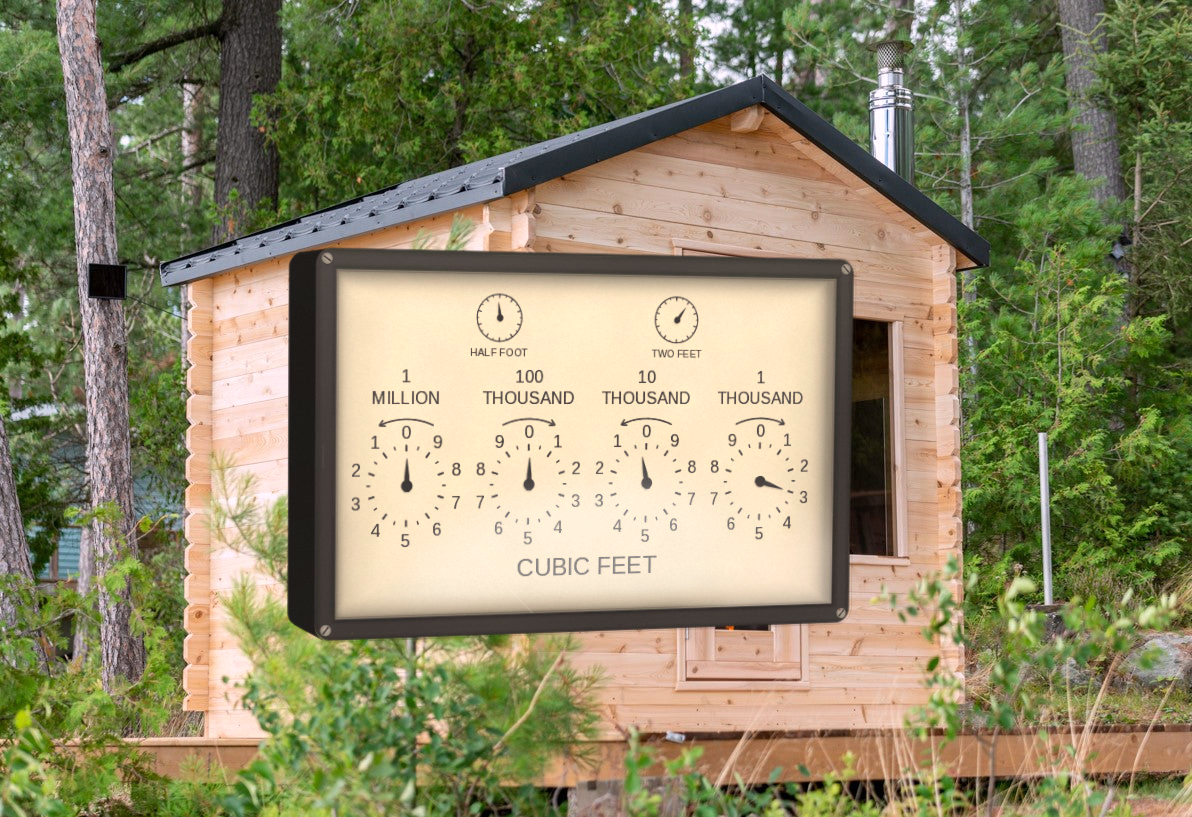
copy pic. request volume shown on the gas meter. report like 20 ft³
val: 300 ft³
